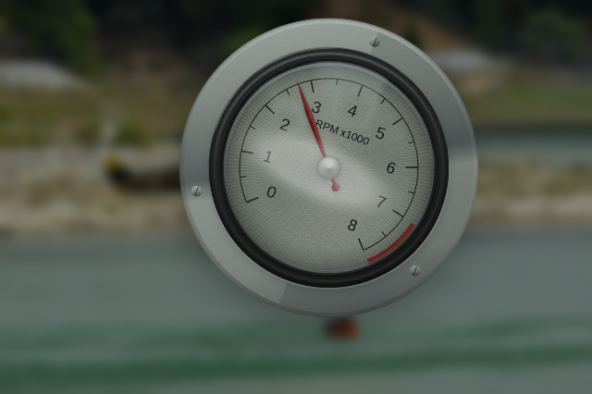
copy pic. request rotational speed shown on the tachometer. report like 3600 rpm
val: 2750 rpm
